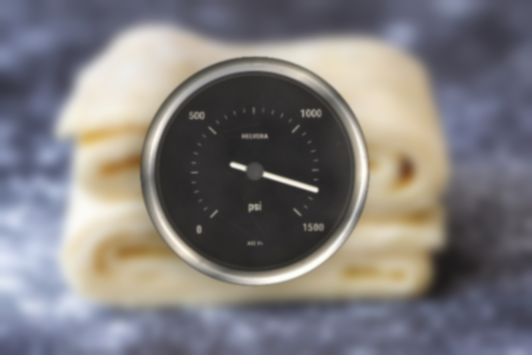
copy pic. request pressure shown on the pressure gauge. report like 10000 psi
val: 1350 psi
